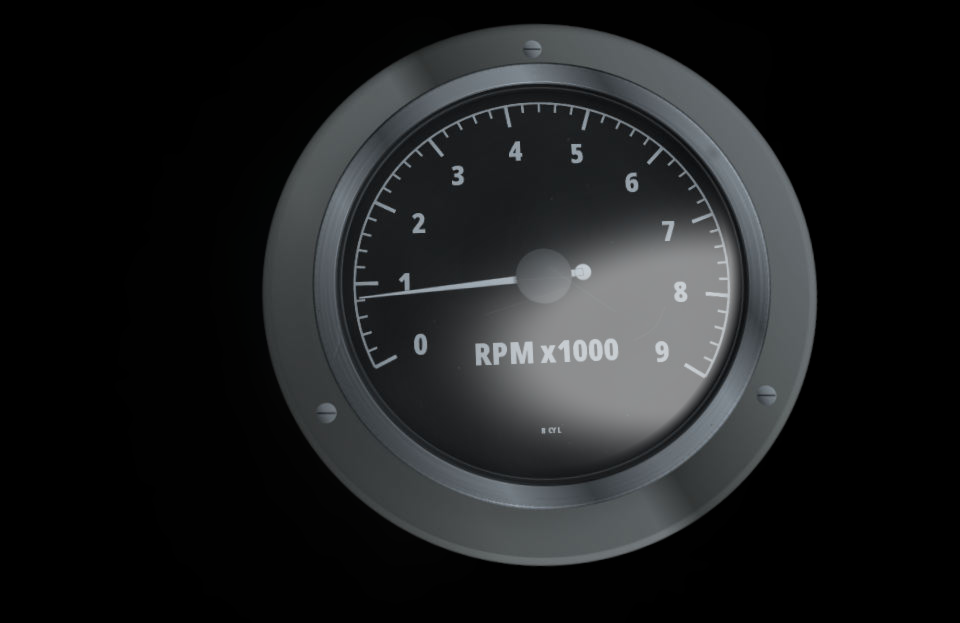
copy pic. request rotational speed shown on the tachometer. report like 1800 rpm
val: 800 rpm
